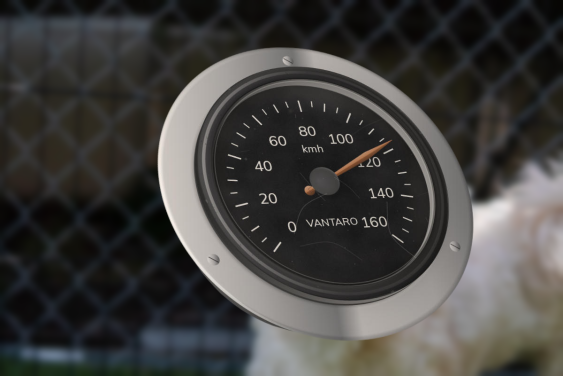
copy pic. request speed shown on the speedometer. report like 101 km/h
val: 117.5 km/h
